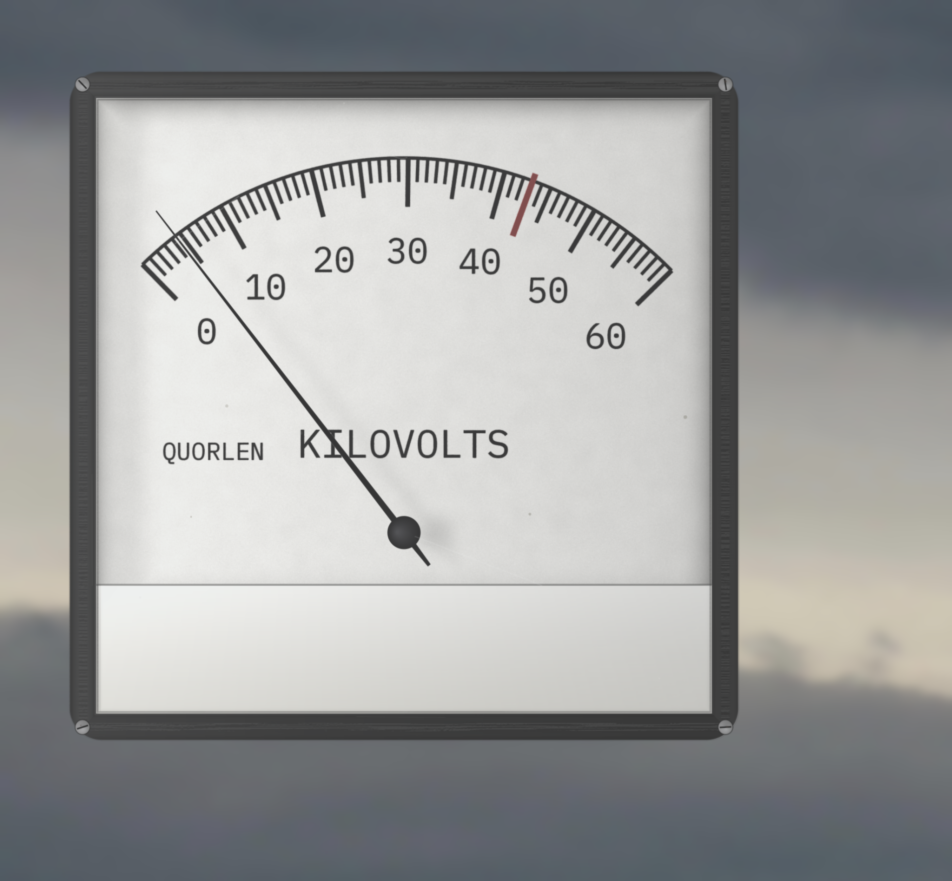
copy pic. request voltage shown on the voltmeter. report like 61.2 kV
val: 4.5 kV
